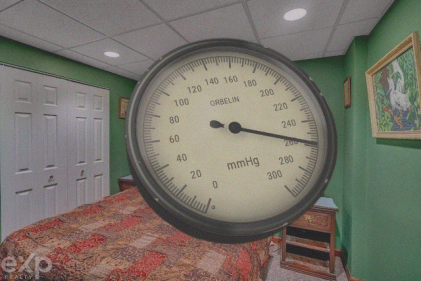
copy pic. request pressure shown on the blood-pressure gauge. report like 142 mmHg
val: 260 mmHg
